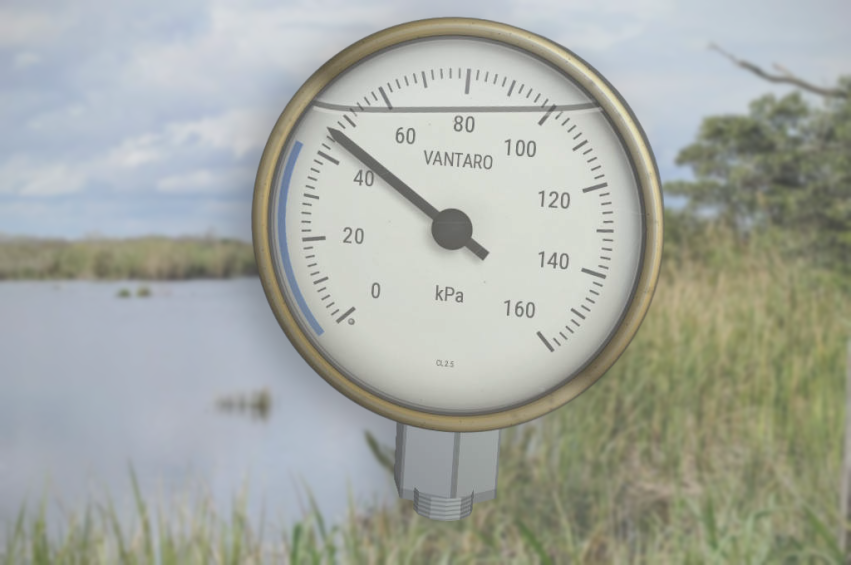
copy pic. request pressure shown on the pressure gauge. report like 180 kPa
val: 46 kPa
